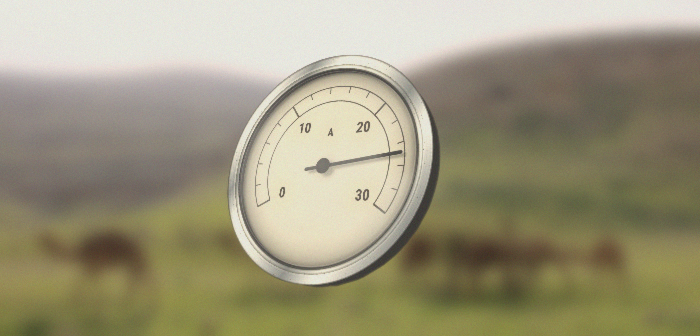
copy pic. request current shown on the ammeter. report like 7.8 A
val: 25 A
